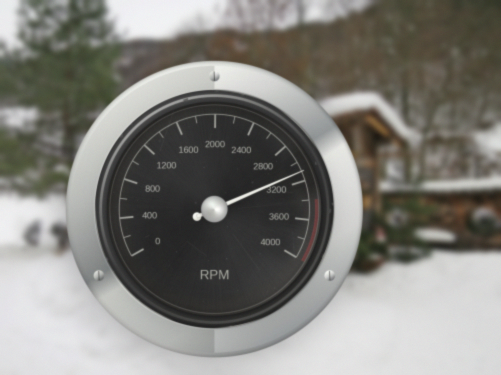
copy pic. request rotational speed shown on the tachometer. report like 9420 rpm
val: 3100 rpm
